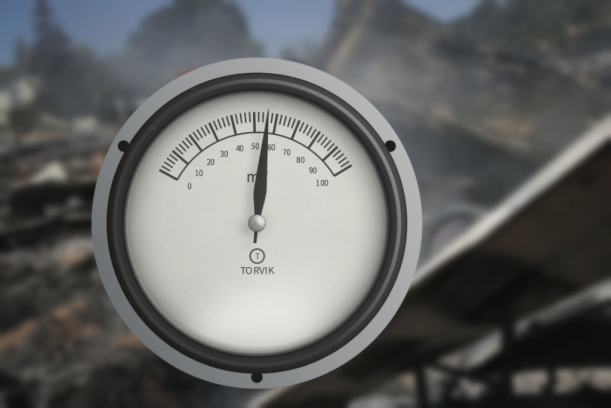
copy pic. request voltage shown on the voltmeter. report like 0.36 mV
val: 56 mV
